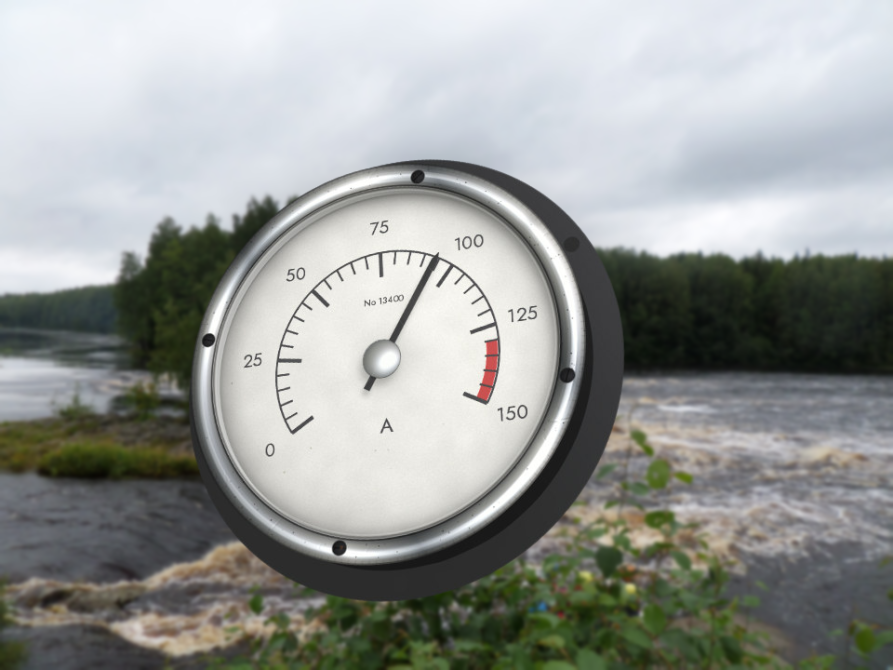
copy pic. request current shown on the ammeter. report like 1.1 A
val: 95 A
